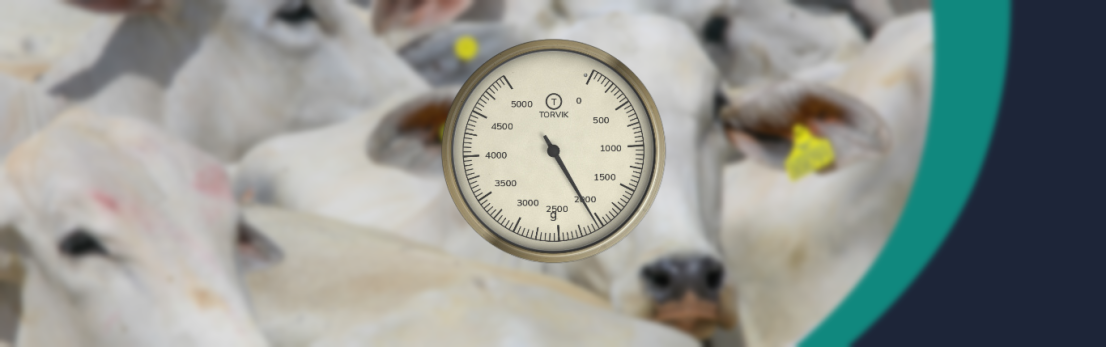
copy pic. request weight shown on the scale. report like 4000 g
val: 2050 g
